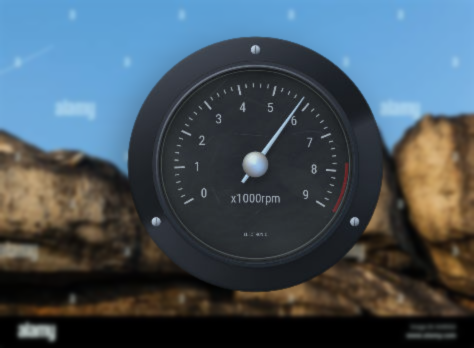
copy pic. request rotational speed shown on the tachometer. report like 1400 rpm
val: 5800 rpm
